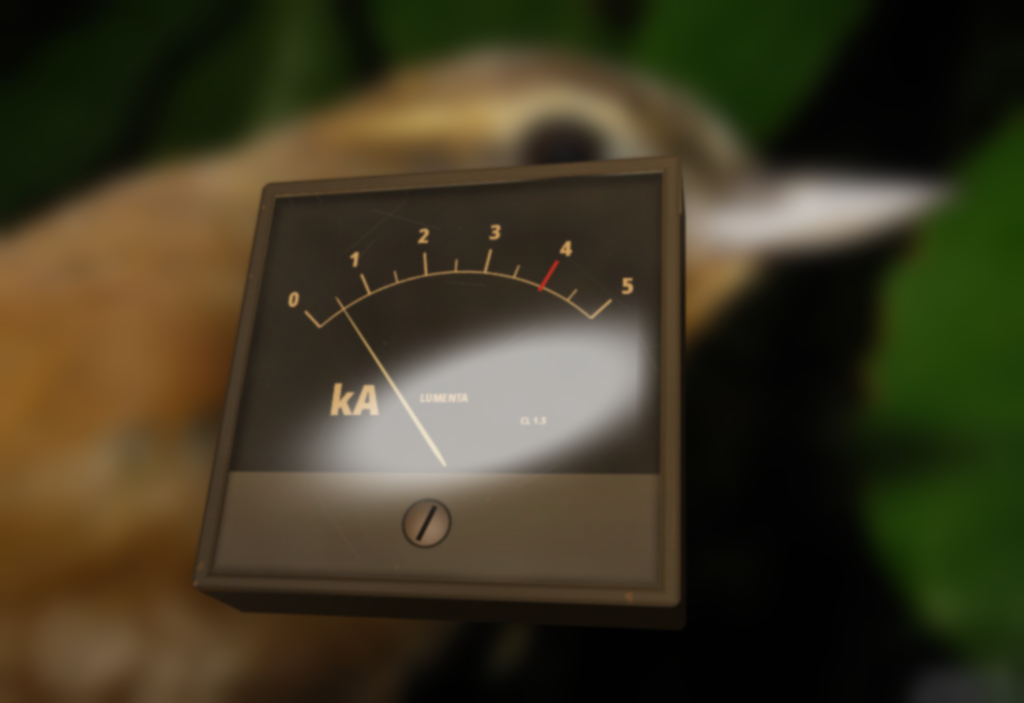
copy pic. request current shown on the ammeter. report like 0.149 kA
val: 0.5 kA
